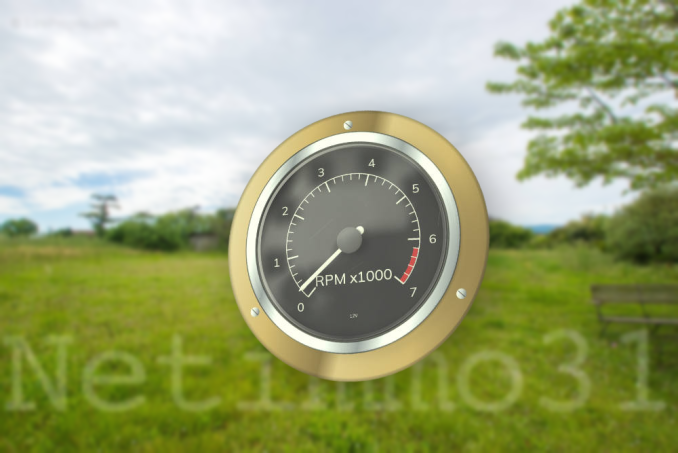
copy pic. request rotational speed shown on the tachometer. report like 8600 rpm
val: 200 rpm
